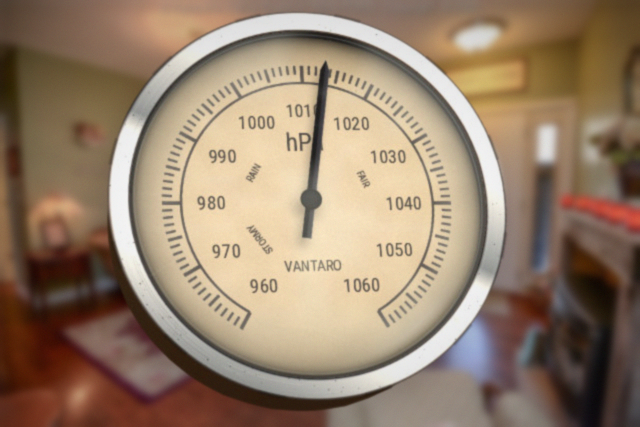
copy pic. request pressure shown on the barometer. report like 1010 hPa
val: 1013 hPa
